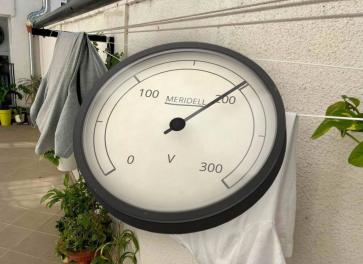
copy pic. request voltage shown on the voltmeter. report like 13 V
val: 200 V
